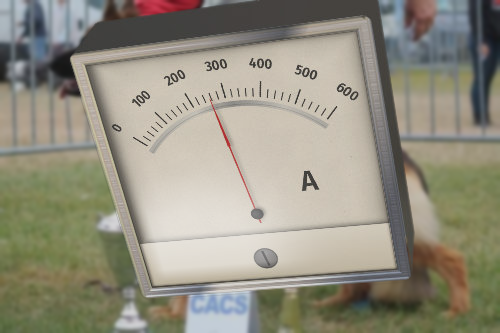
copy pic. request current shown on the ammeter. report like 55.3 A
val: 260 A
